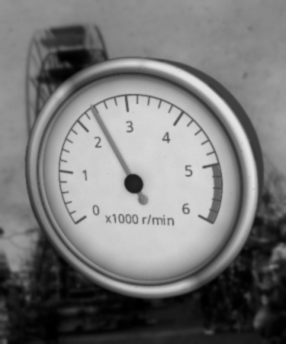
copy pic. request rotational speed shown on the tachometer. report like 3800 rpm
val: 2400 rpm
